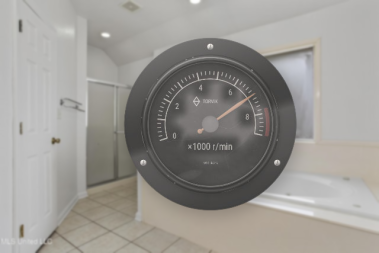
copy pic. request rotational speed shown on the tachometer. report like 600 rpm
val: 7000 rpm
